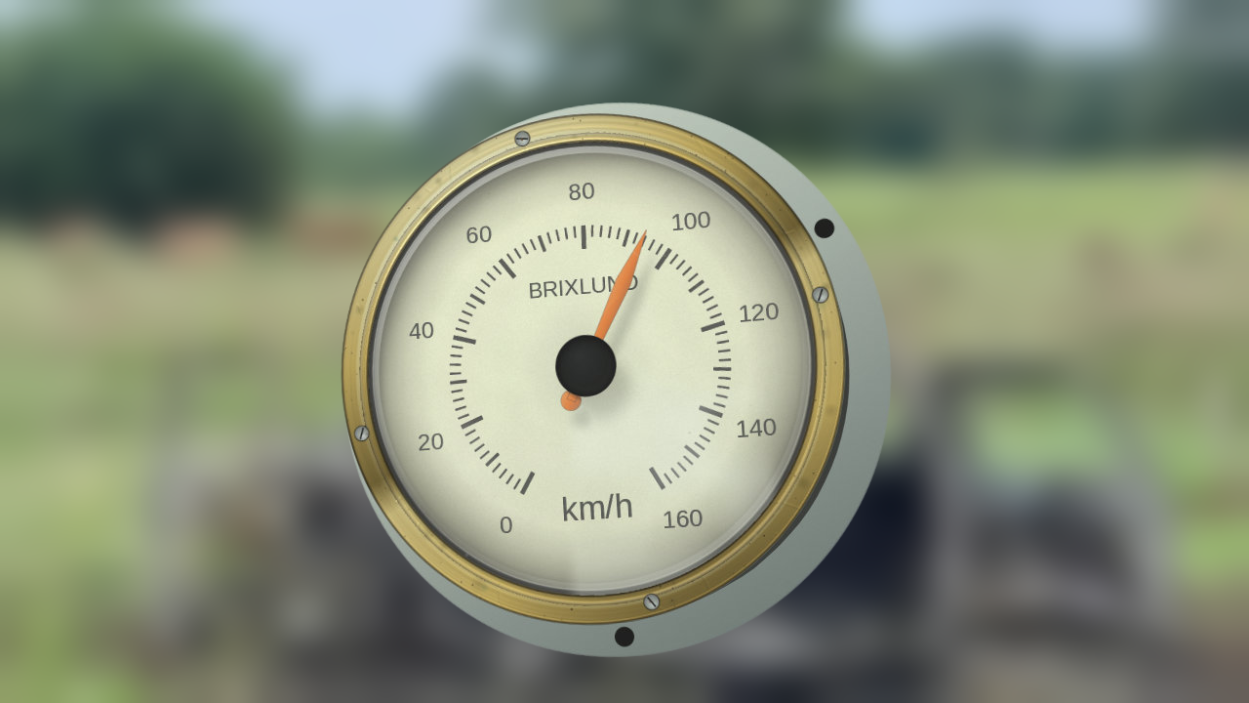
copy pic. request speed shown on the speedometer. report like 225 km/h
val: 94 km/h
